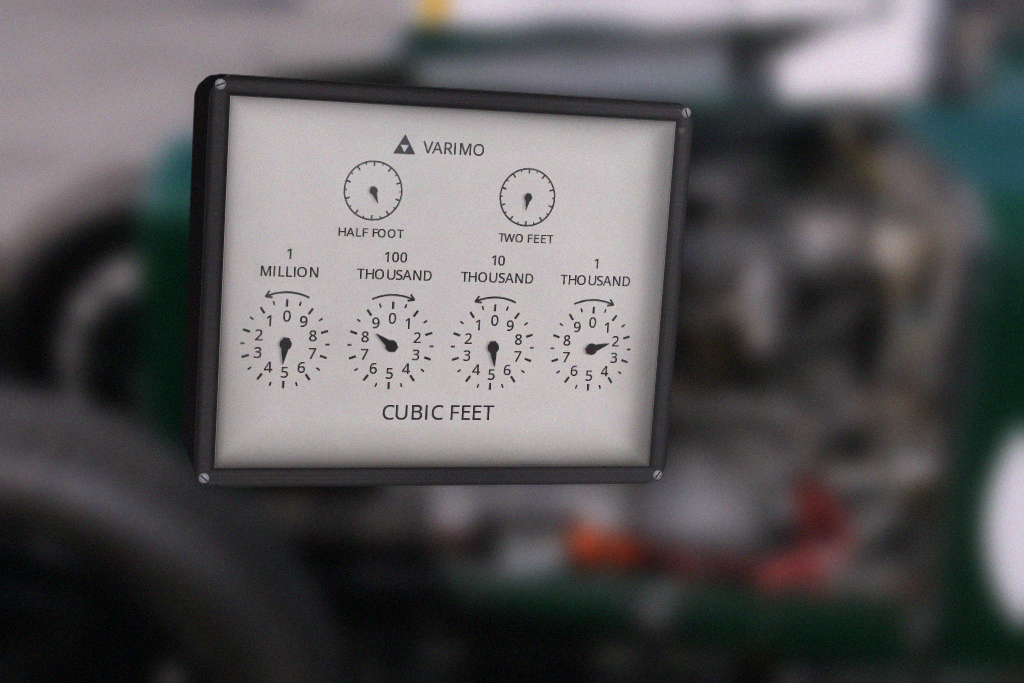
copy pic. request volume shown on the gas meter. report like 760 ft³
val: 485200 ft³
